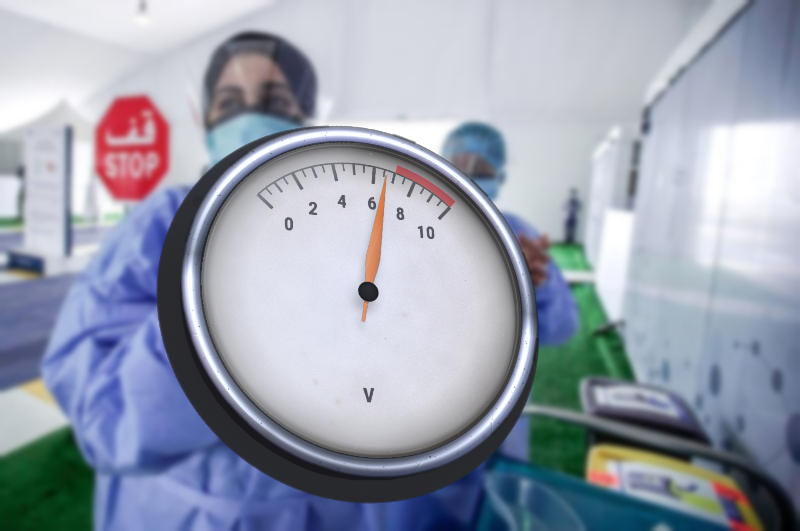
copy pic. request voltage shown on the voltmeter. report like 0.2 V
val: 6.5 V
